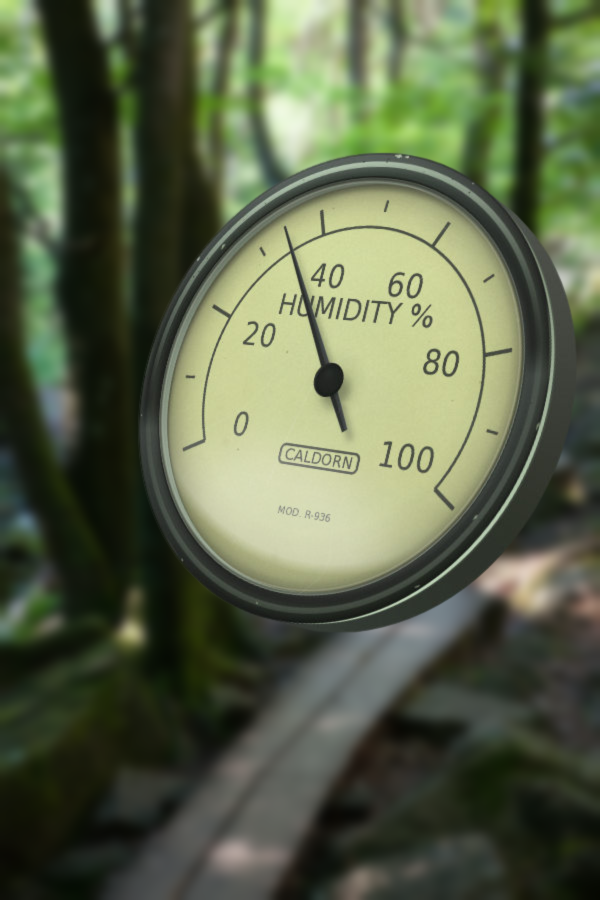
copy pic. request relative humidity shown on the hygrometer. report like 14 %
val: 35 %
